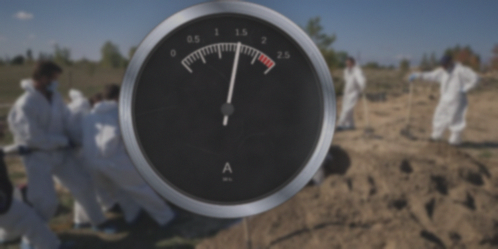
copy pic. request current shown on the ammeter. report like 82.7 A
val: 1.5 A
